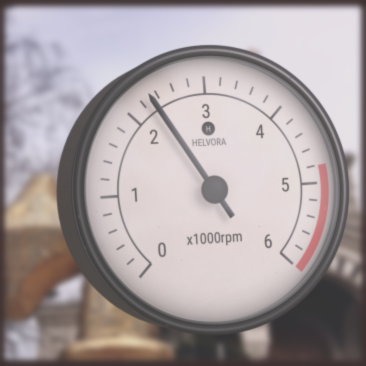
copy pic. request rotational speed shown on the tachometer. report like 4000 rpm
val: 2300 rpm
